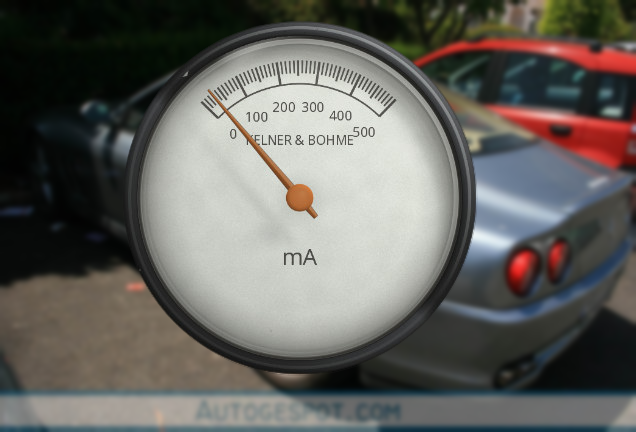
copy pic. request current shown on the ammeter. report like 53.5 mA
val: 30 mA
